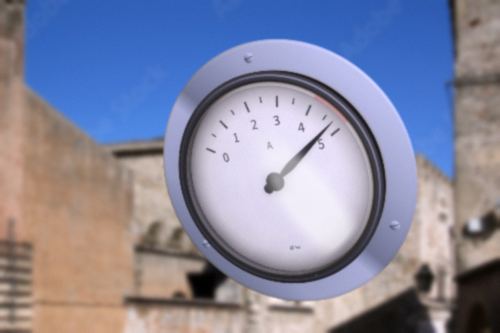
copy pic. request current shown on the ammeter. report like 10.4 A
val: 4.75 A
